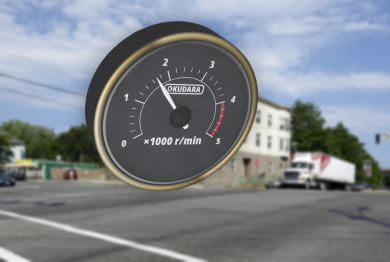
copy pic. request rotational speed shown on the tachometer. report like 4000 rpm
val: 1700 rpm
